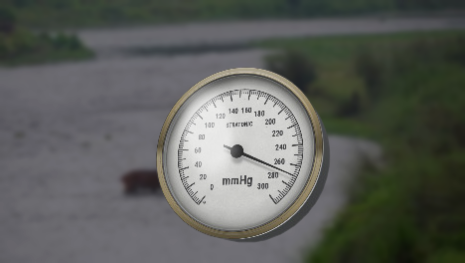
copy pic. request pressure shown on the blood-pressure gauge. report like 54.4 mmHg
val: 270 mmHg
